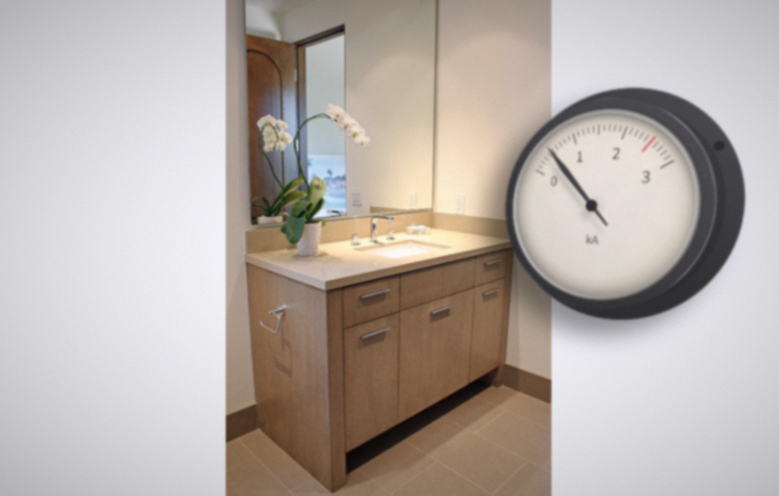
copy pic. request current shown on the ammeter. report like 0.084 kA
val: 0.5 kA
